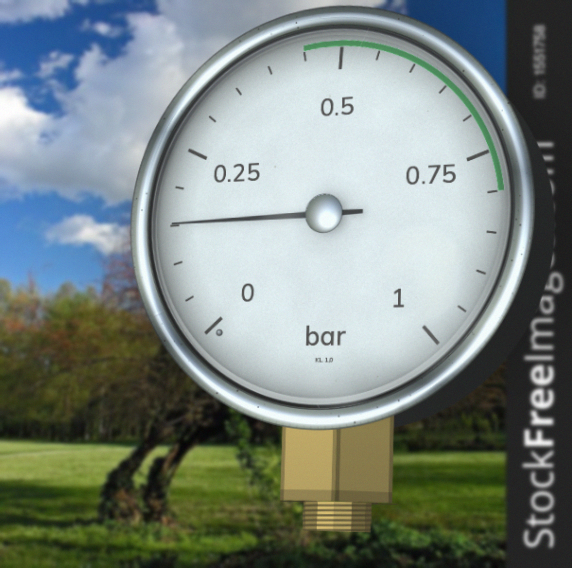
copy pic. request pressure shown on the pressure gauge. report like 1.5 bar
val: 0.15 bar
